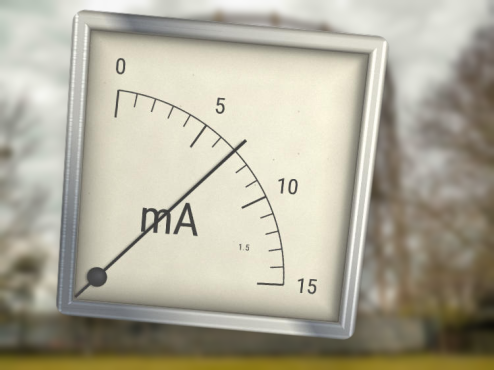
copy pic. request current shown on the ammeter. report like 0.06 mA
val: 7 mA
